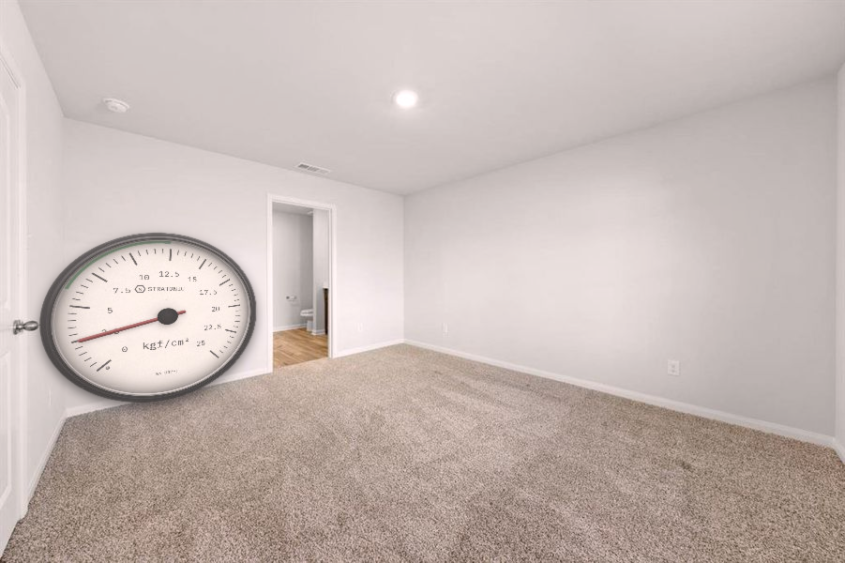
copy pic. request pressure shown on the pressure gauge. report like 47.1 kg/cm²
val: 2.5 kg/cm²
